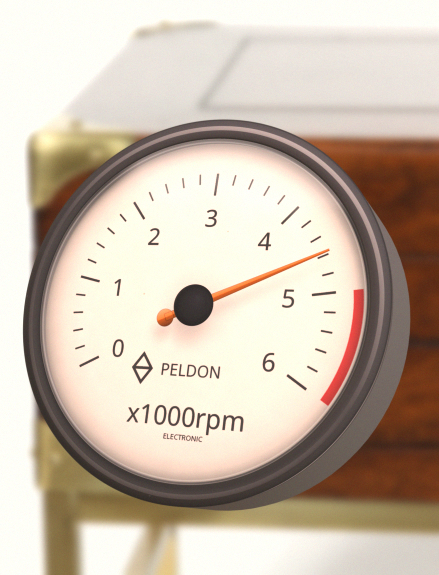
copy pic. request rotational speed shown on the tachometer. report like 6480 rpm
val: 4600 rpm
